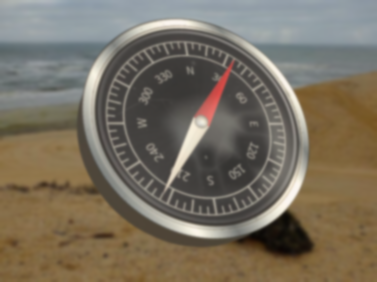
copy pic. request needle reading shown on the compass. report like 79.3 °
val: 35 °
